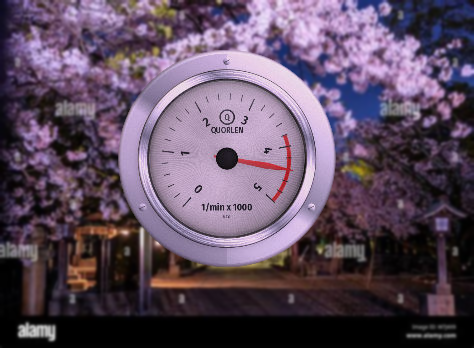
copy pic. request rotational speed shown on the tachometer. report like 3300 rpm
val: 4400 rpm
